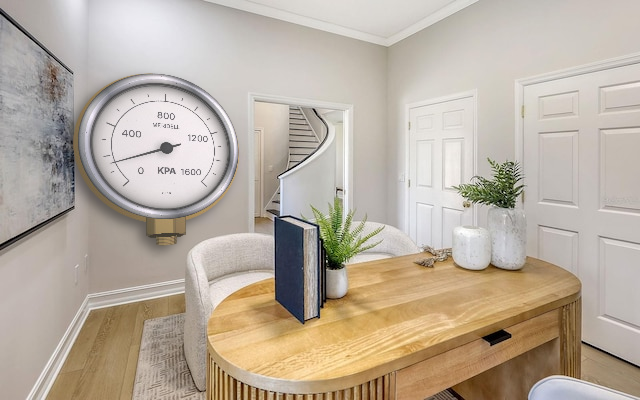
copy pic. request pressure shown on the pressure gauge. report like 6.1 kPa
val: 150 kPa
